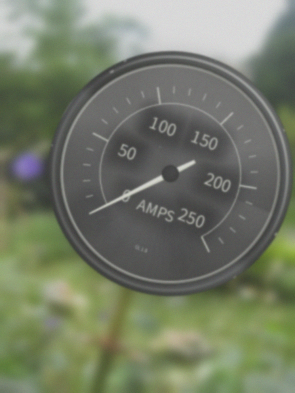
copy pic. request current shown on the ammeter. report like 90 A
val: 0 A
